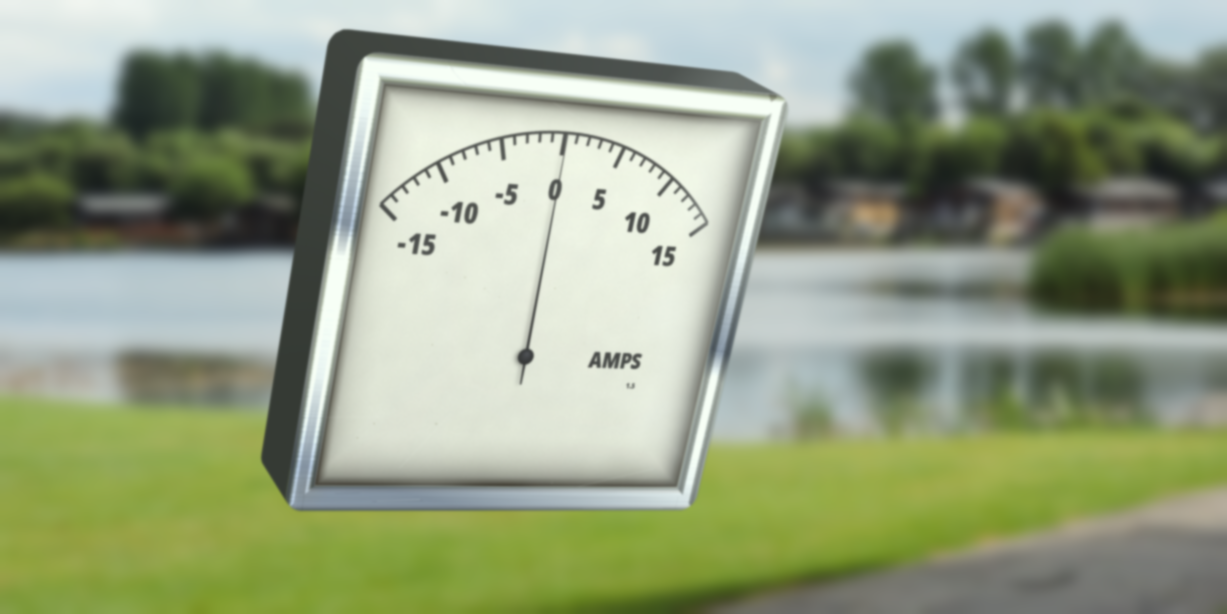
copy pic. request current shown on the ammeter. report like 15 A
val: 0 A
